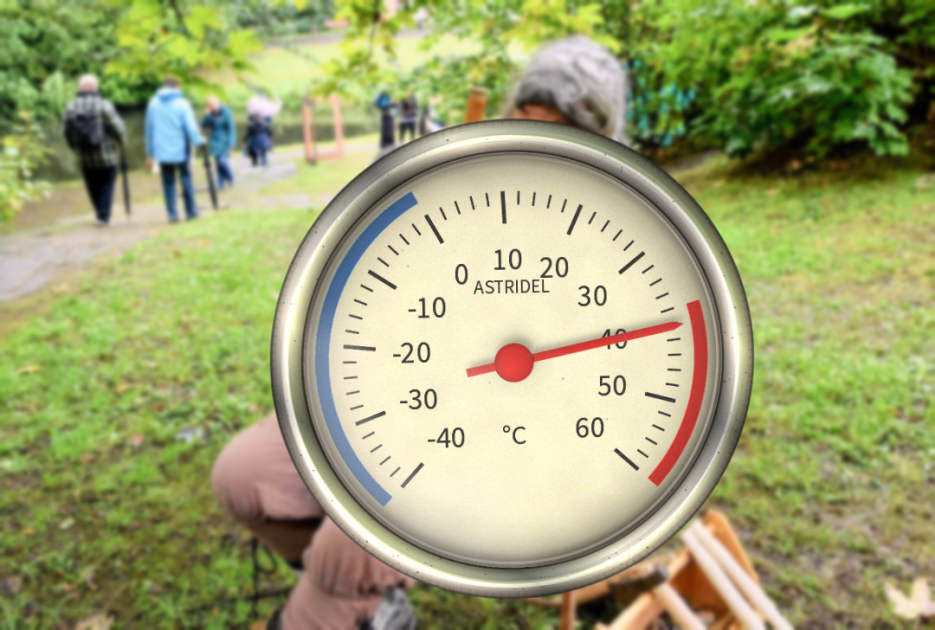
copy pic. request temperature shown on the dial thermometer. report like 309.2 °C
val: 40 °C
